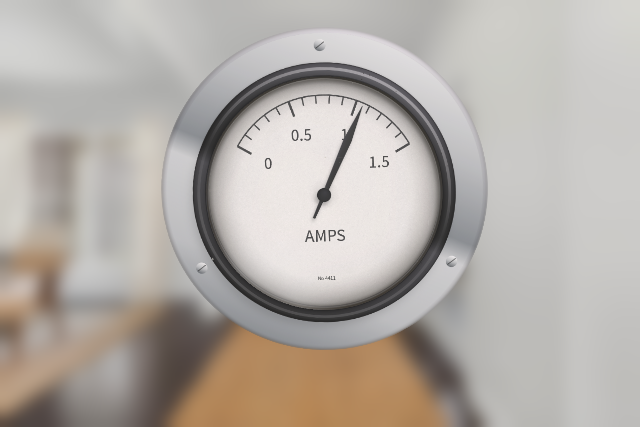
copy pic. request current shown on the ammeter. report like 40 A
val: 1.05 A
